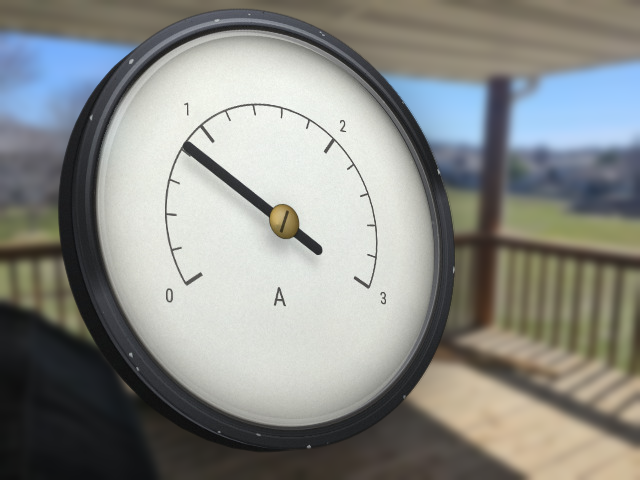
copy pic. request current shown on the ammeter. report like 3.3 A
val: 0.8 A
